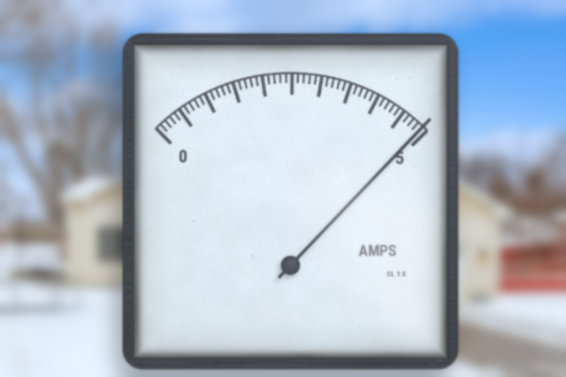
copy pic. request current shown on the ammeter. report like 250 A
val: 4.9 A
